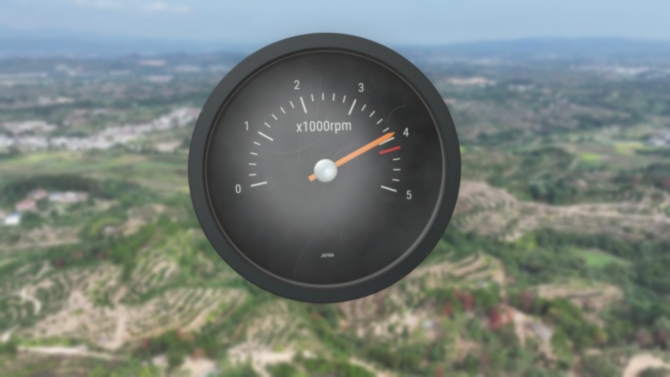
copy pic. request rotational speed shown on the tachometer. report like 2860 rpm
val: 3900 rpm
